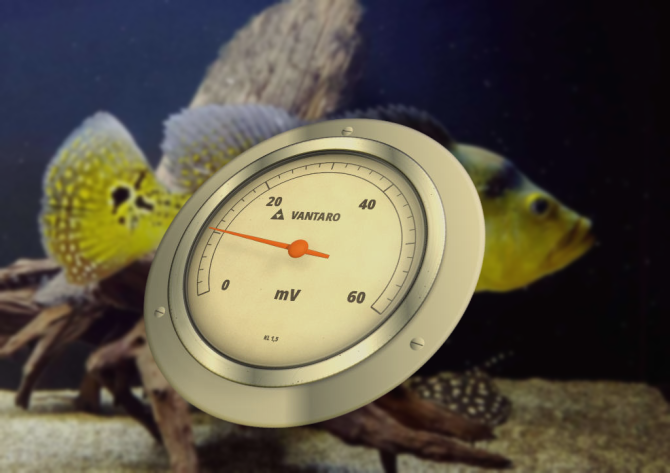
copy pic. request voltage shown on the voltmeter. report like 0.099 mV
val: 10 mV
